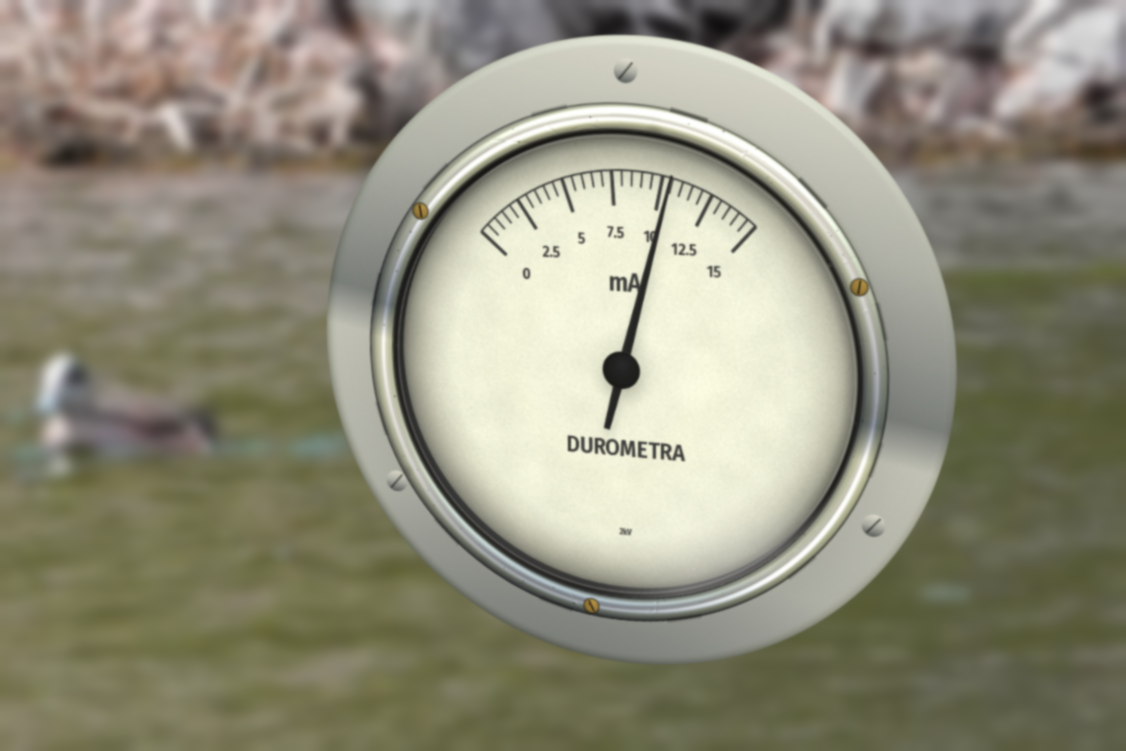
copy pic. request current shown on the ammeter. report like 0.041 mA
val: 10.5 mA
